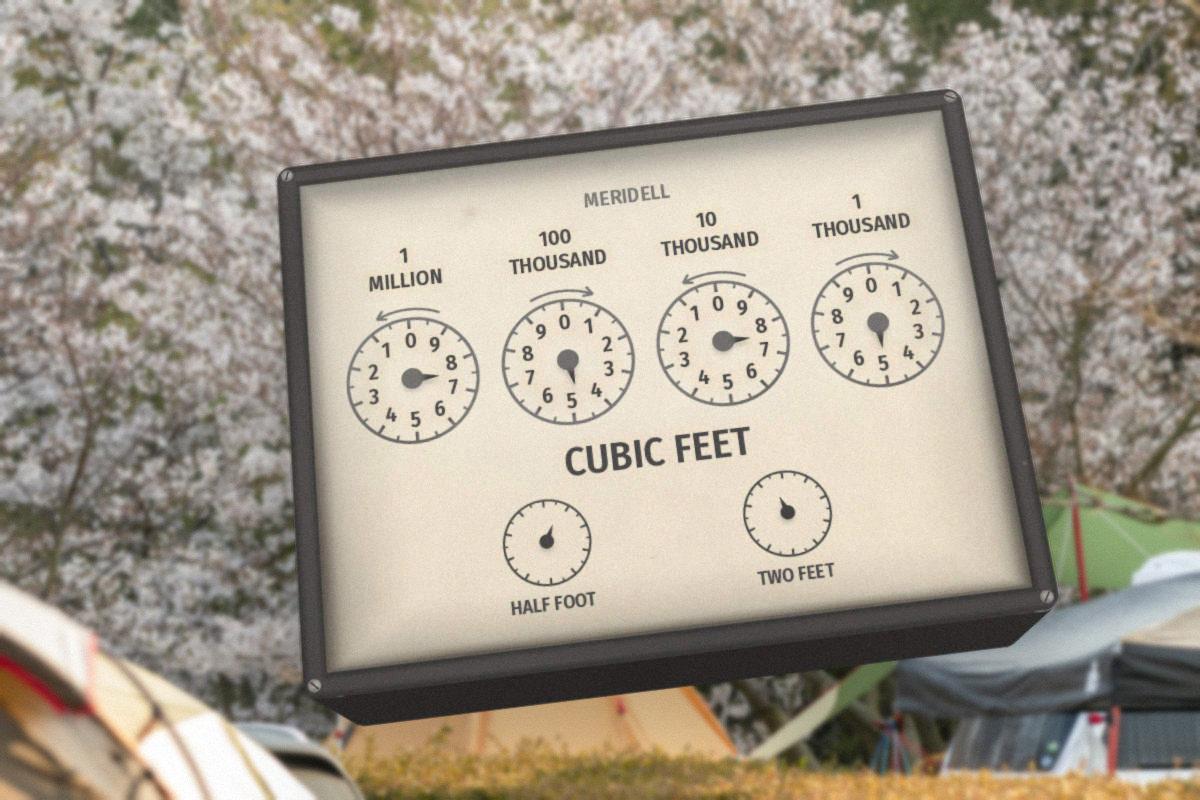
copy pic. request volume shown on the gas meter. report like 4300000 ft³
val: 747500 ft³
